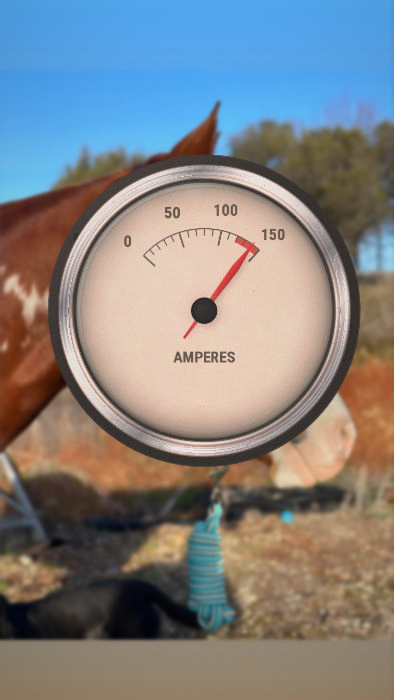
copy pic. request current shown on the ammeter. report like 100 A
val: 140 A
